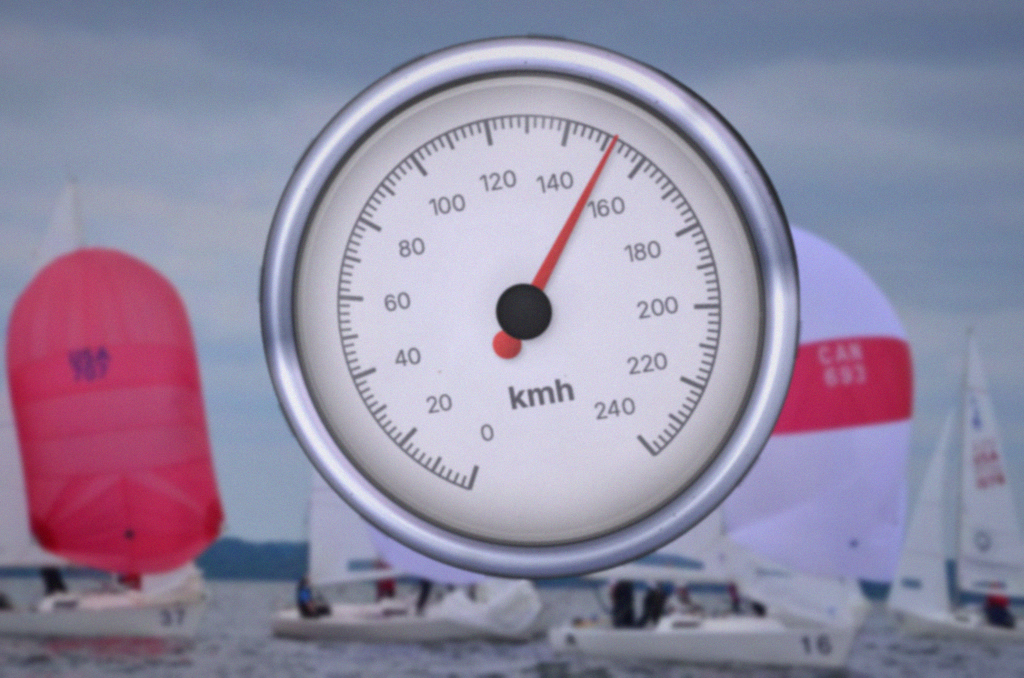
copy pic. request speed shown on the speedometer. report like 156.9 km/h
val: 152 km/h
